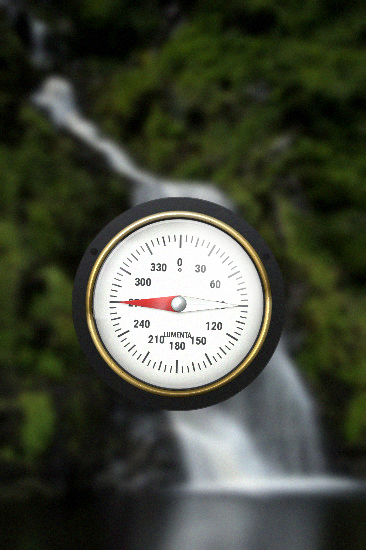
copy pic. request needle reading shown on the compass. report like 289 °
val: 270 °
